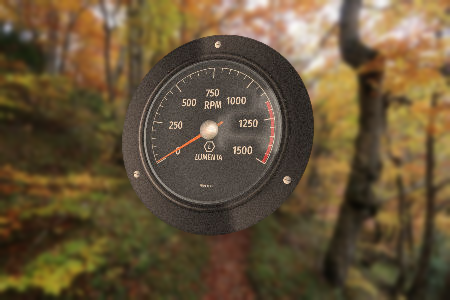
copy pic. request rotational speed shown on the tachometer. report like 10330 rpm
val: 0 rpm
